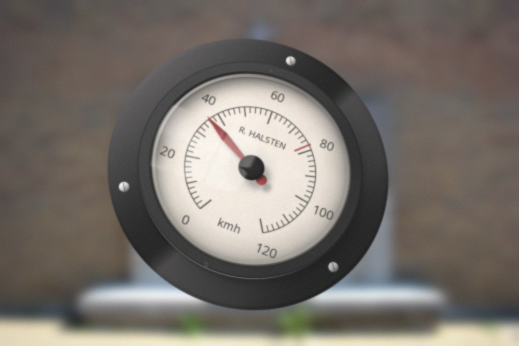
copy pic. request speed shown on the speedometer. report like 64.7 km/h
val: 36 km/h
